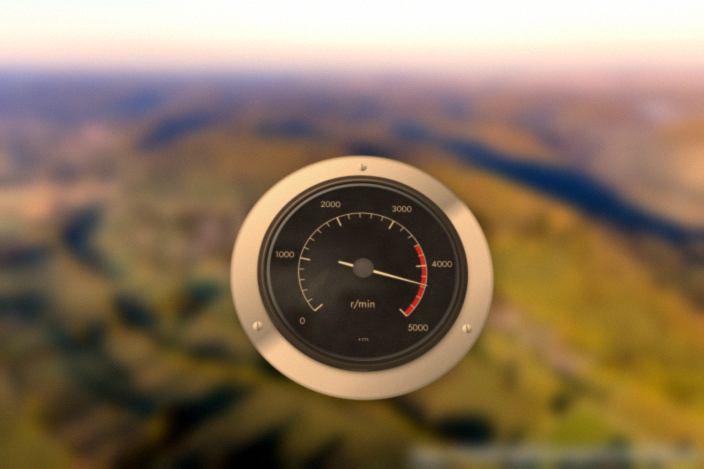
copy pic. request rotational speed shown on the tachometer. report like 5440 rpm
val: 4400 rpm
